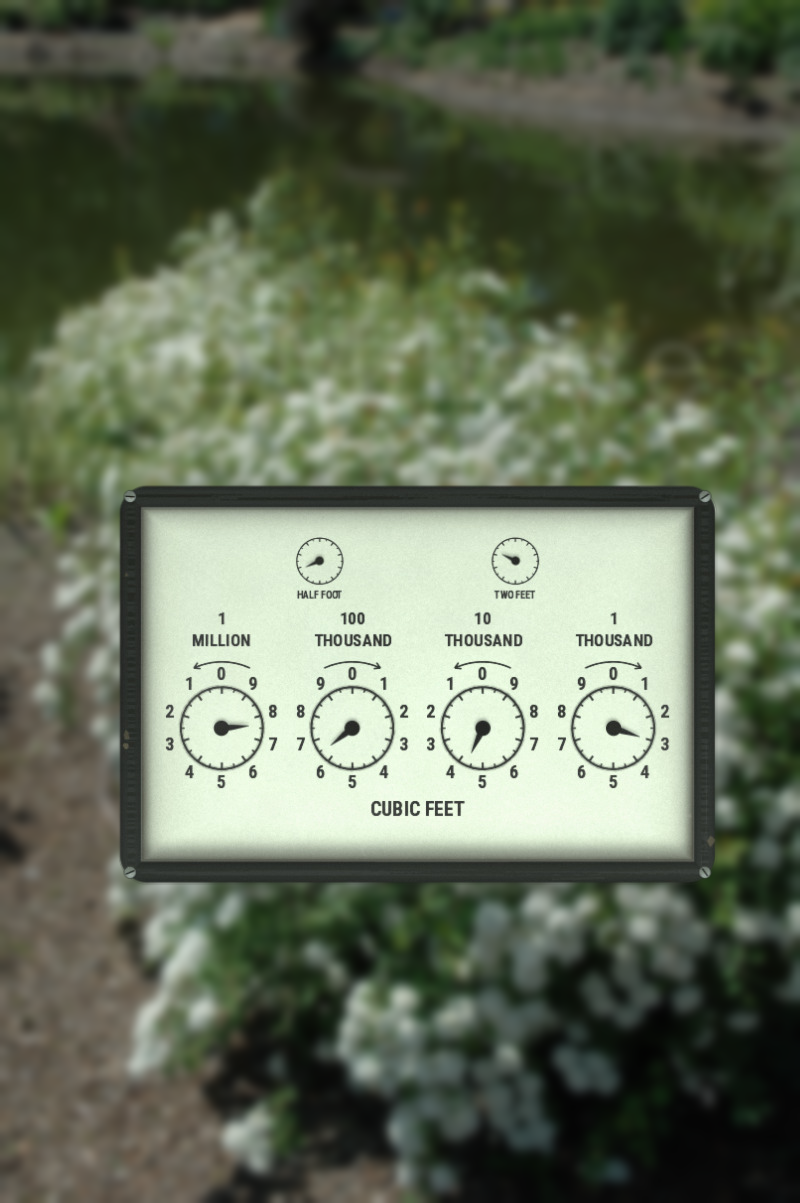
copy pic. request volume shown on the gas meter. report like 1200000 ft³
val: 764300 ft³
